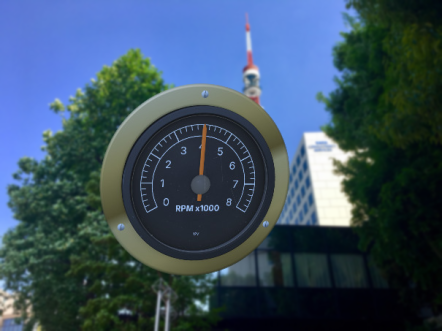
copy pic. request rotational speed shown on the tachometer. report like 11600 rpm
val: 4000 rpm
